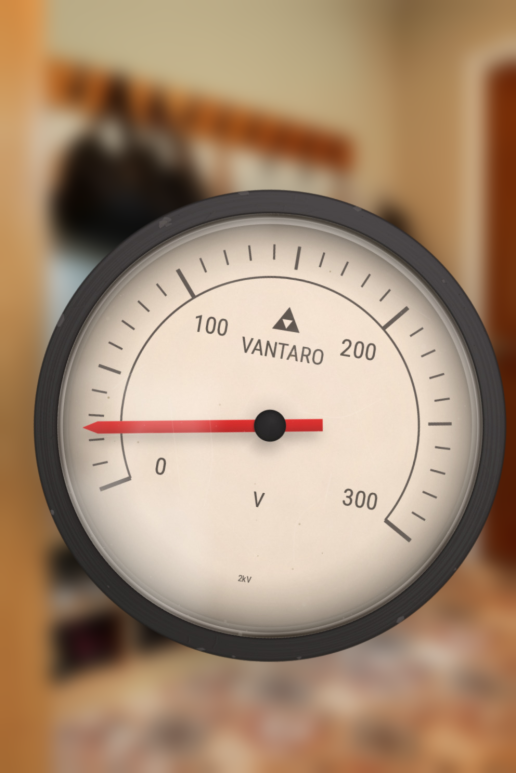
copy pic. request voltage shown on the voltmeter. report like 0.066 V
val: 25 V
